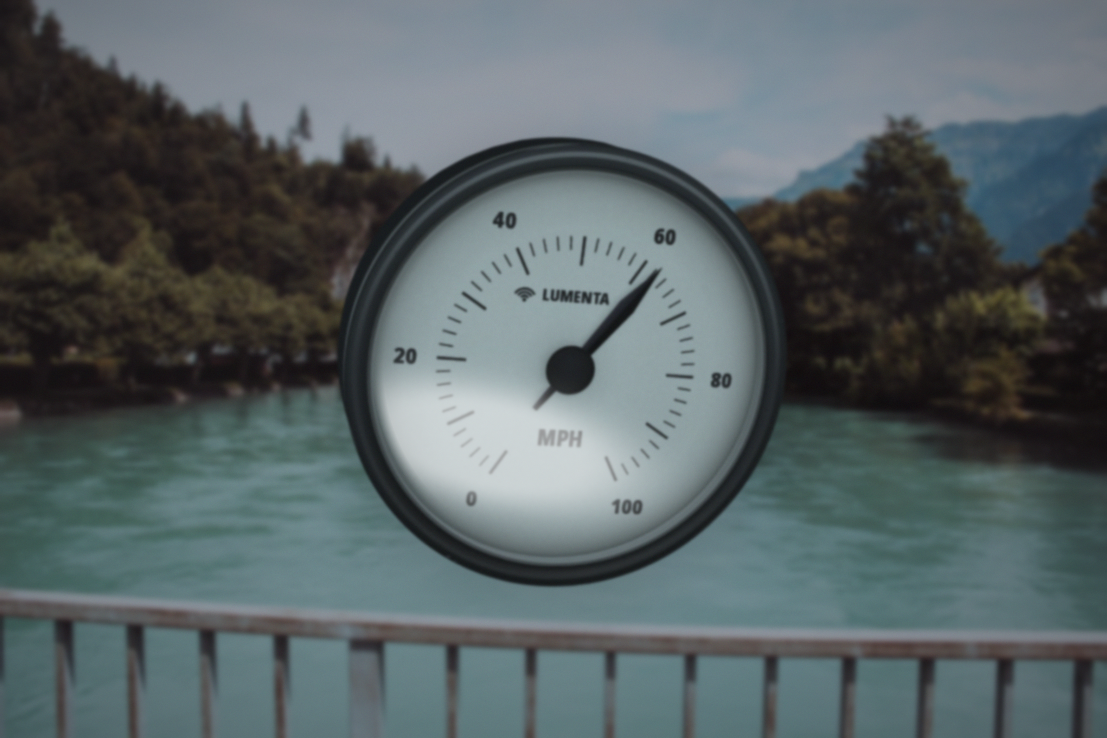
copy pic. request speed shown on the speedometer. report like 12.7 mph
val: 62 mph
